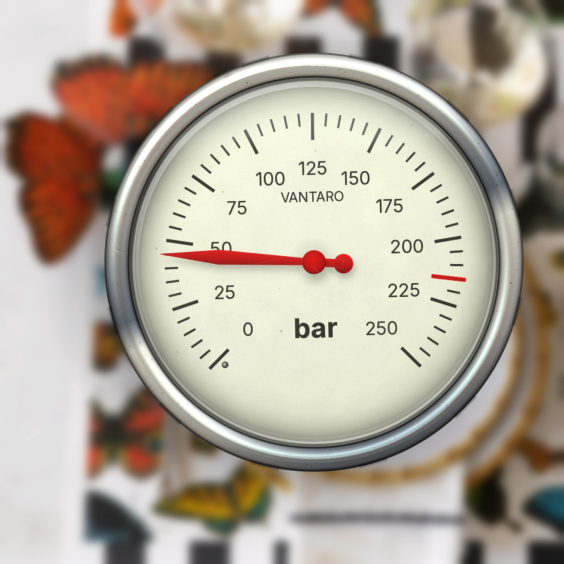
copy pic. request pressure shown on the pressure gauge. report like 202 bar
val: 45 bar
